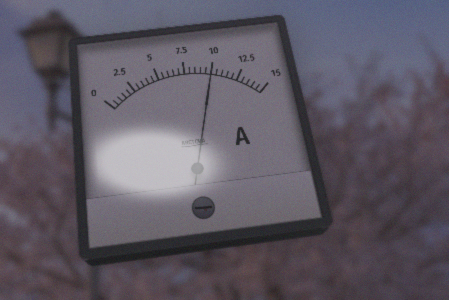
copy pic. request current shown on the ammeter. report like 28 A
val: 10 A
